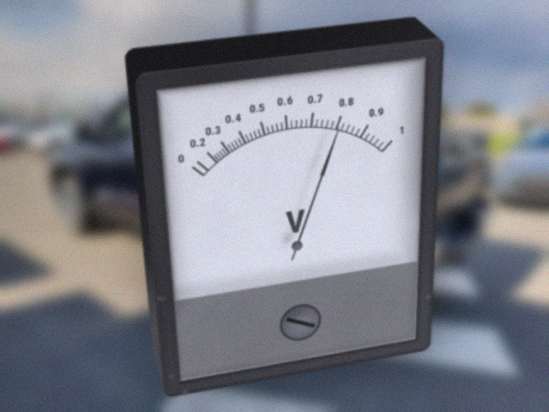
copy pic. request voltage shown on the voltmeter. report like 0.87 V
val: 0.8 V
